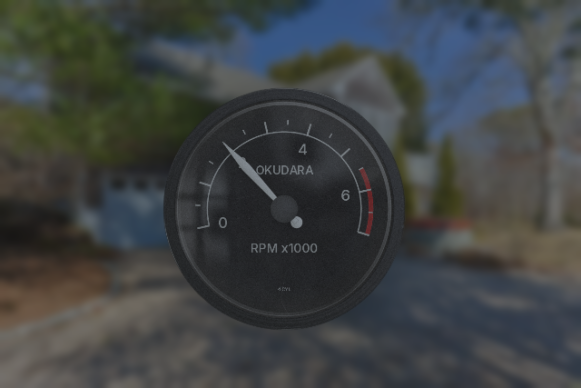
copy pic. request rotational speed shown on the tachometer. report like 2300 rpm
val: 2000 rpm
